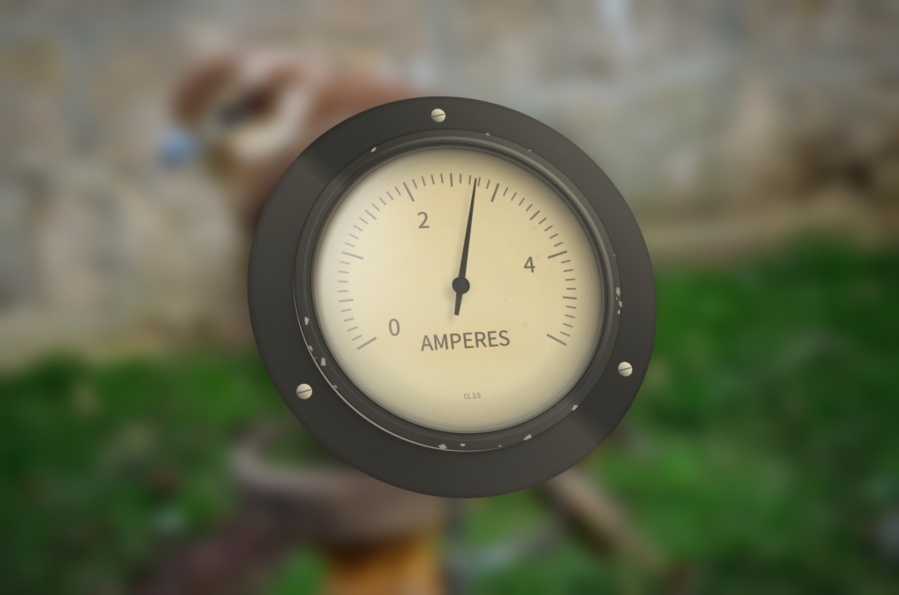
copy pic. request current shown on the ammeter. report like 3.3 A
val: 2.75 A
